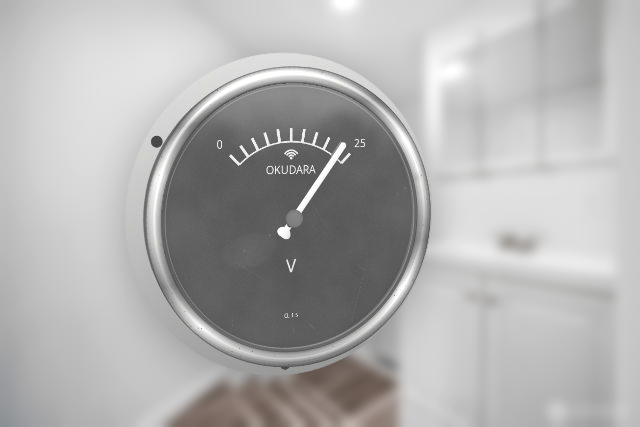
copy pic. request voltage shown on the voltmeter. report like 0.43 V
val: 22.5 V
